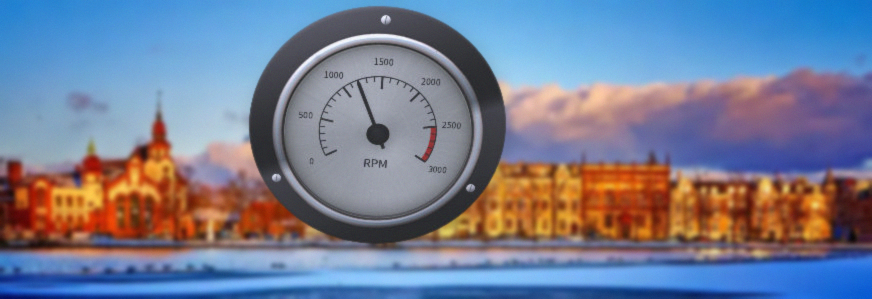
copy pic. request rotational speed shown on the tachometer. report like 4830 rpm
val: 1200 rpm
